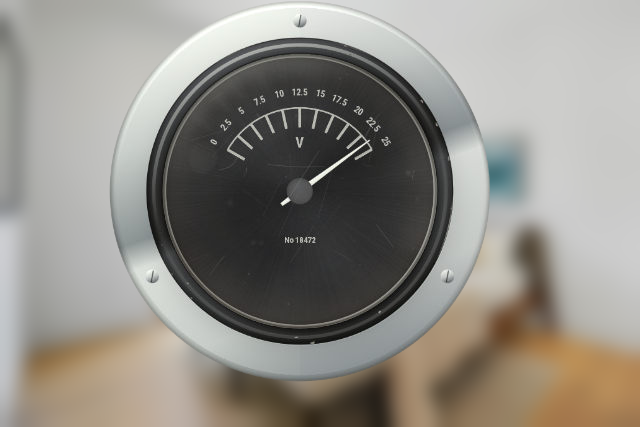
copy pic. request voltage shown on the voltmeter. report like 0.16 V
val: 23.75 V
